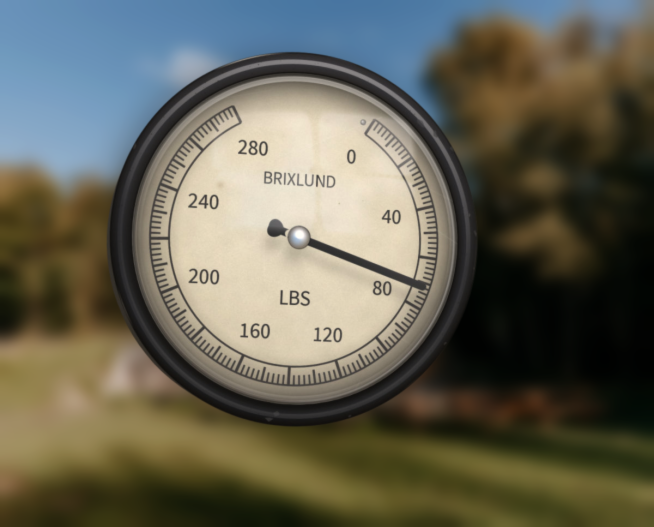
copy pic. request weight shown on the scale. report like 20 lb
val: 72 lb
